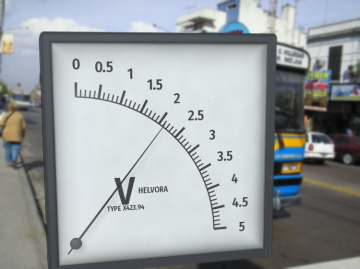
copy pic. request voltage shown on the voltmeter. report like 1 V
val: 2.1 V
